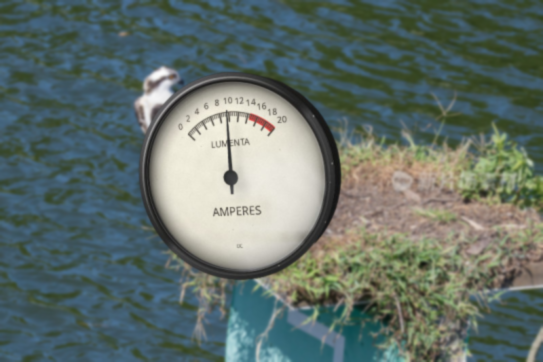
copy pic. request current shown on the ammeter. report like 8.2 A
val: 10 A
